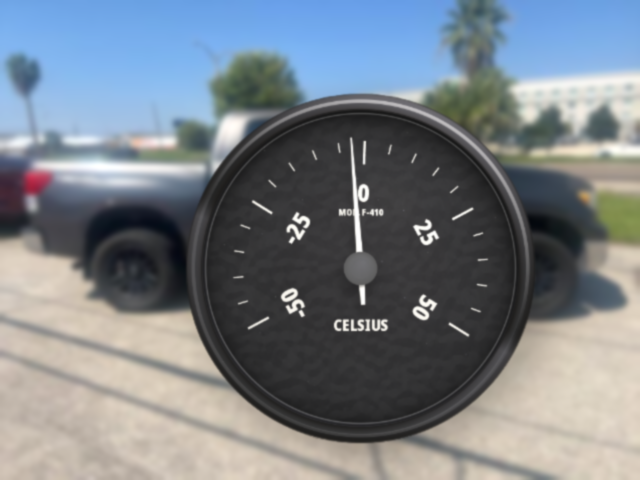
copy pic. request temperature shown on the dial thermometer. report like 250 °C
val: -2.5 °C
